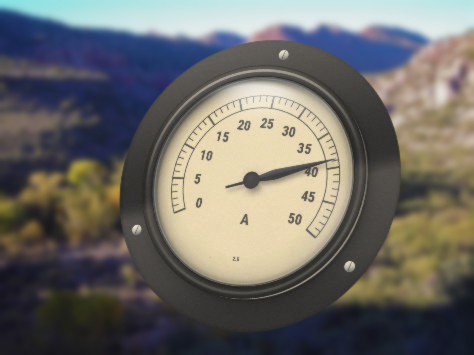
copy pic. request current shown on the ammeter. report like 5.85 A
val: 39 A
